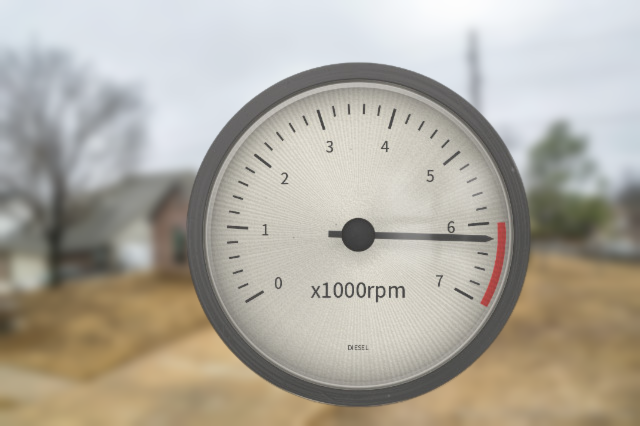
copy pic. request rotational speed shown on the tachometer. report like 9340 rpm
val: 6200 rpm
